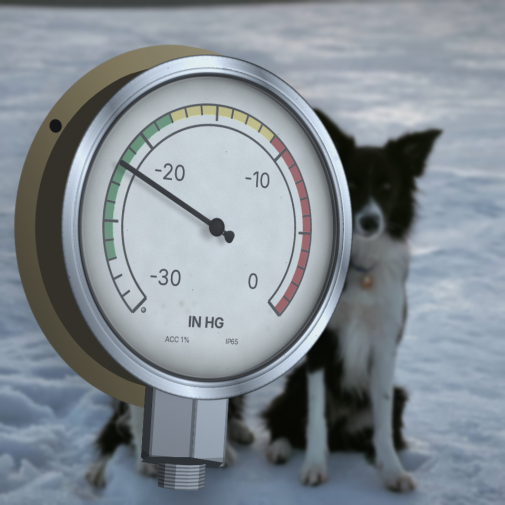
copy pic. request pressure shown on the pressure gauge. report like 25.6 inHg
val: -22 inHg
